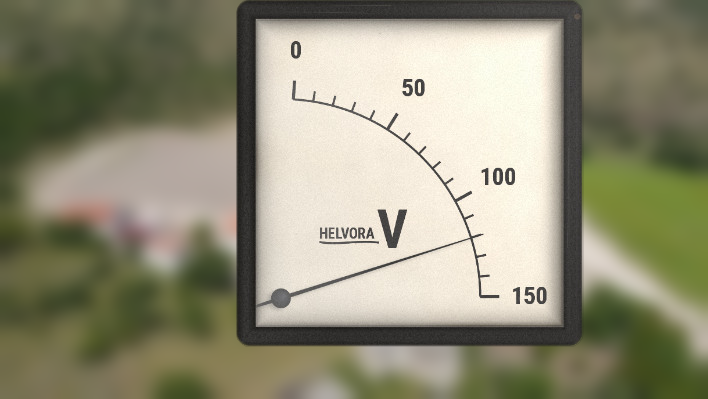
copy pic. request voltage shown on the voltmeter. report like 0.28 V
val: 120 V
